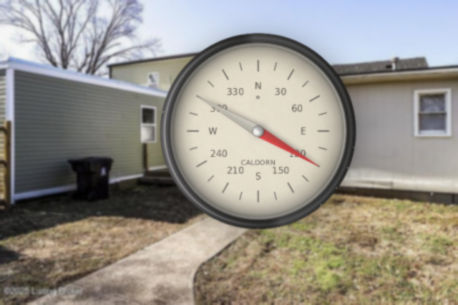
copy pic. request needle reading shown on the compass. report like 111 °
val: 120 °
